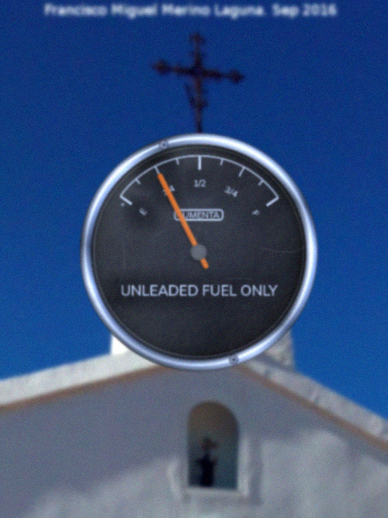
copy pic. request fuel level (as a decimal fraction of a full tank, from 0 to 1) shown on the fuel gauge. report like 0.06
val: 0.25
